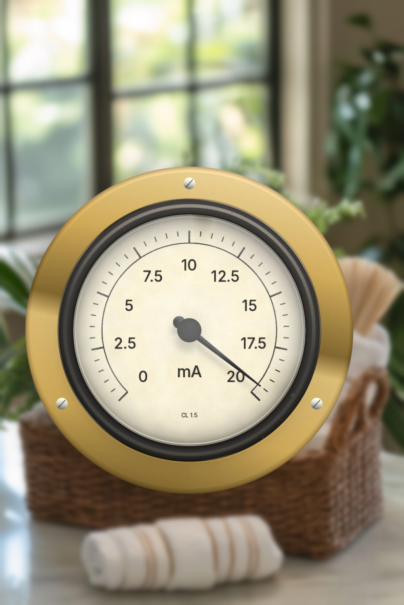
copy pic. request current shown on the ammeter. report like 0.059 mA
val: 19.5 mA
